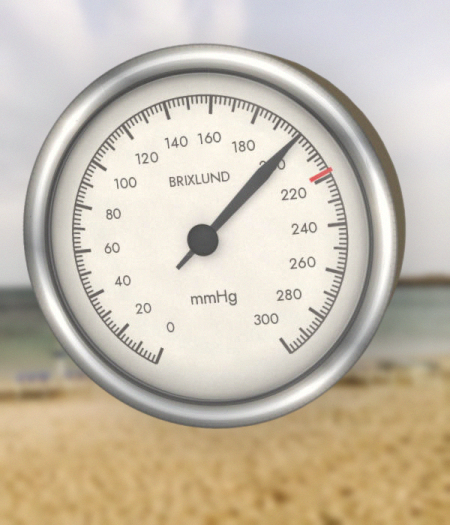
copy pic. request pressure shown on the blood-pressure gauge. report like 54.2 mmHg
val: 200 mmHg
